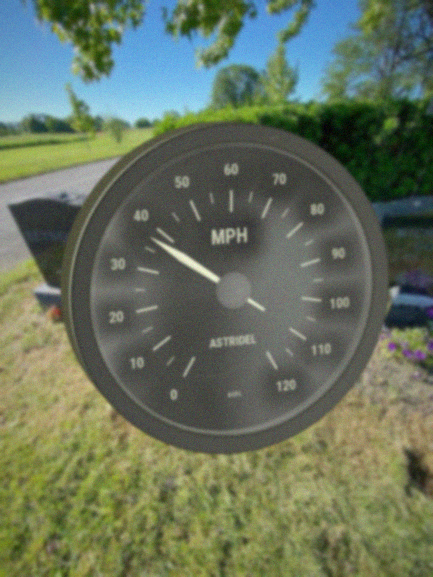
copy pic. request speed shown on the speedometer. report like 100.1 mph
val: 37.5 mph
